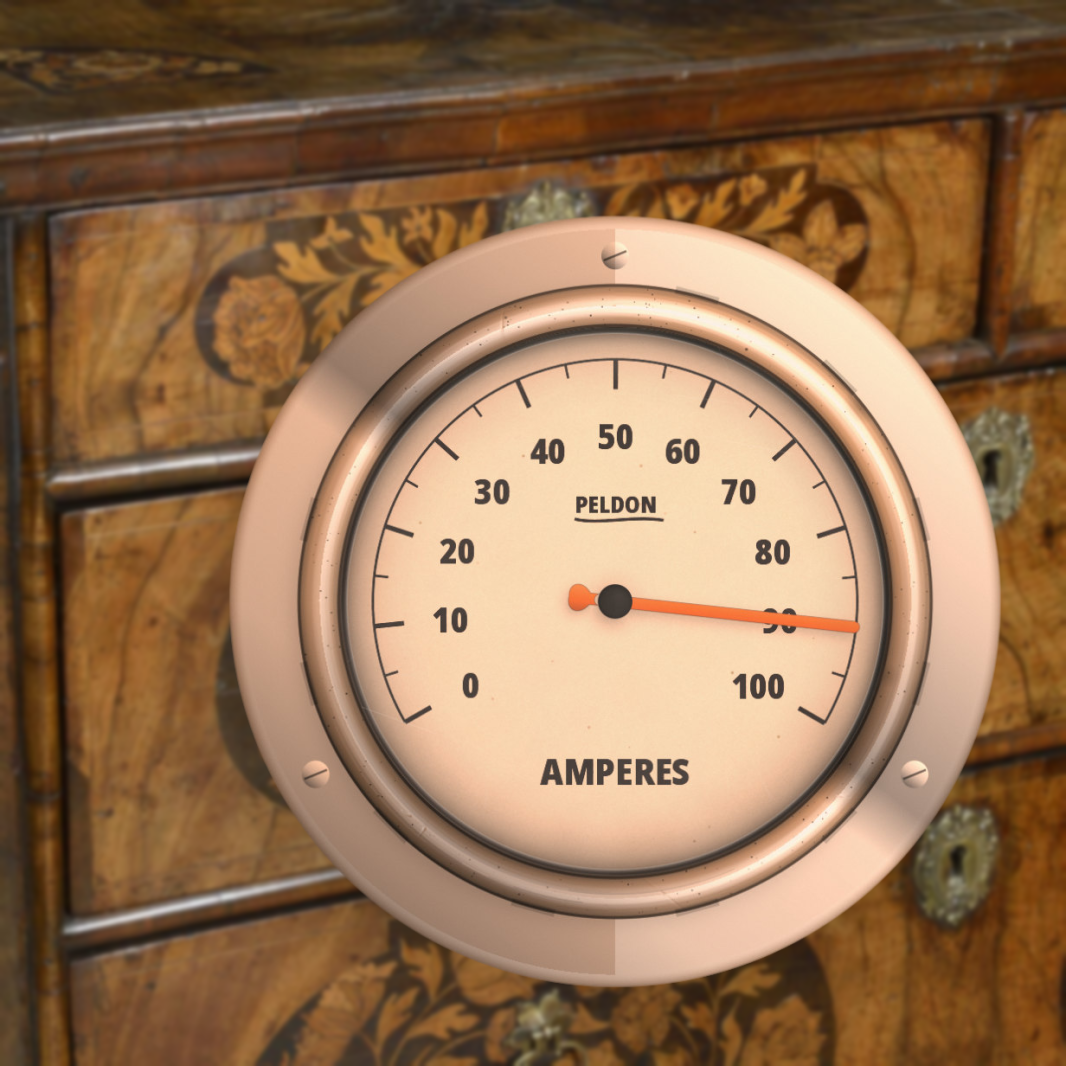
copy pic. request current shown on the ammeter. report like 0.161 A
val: 90 A
